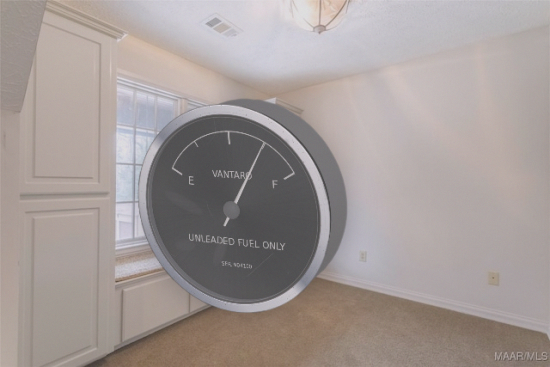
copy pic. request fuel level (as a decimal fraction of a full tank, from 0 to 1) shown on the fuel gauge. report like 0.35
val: 0.75
